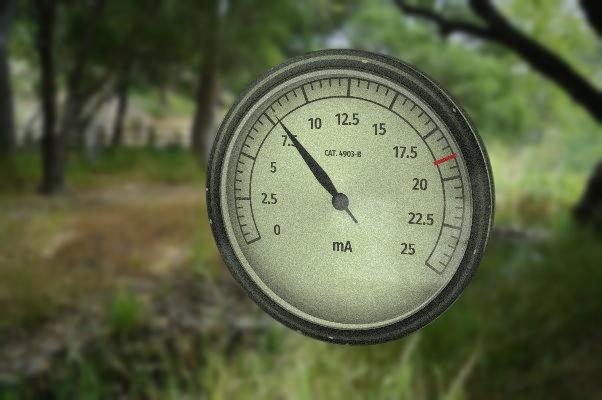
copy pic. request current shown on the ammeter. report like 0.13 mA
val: 8 mA
